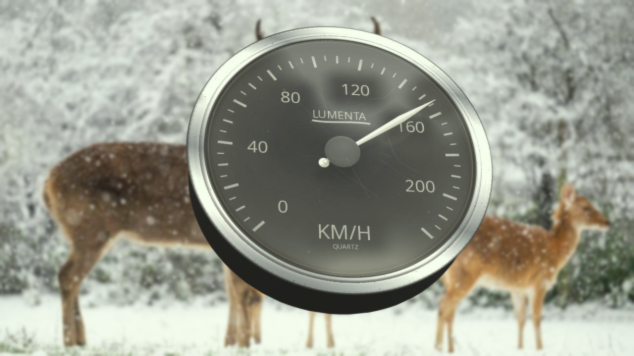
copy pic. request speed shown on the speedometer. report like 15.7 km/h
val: 155 km/h
